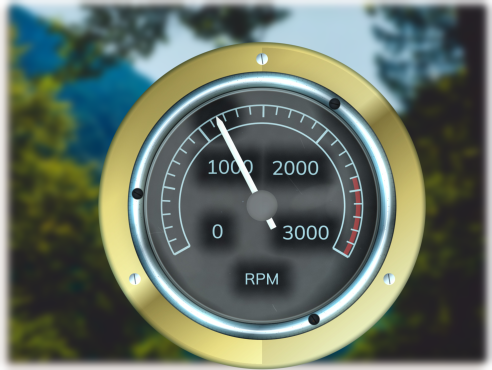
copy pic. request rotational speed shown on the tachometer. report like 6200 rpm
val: 1150 rpm
